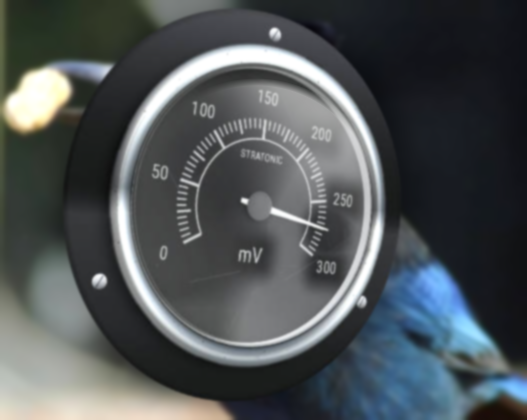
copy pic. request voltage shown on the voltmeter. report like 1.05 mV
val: 275 mV
